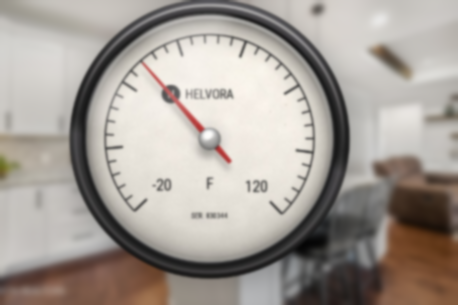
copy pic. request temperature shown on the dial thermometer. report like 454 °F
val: 28 °F
